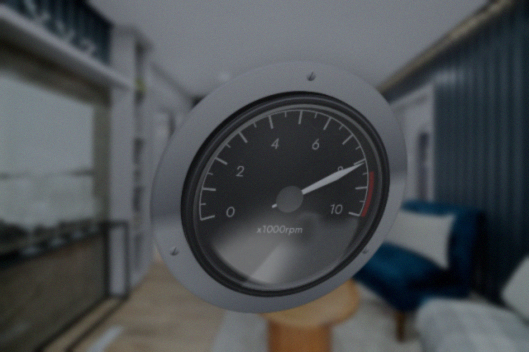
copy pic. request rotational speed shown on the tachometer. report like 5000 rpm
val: 8000 rpm
